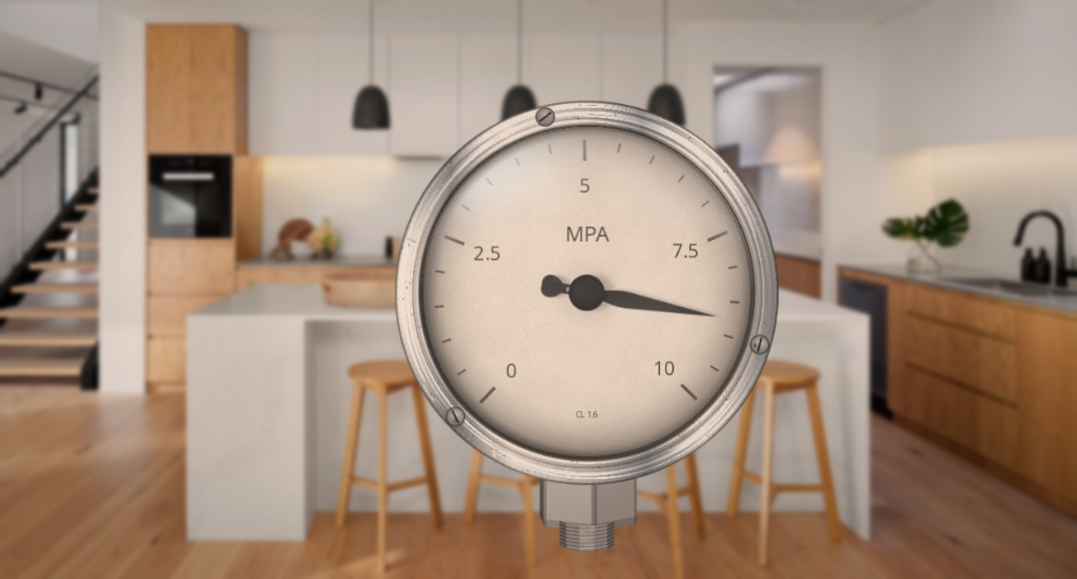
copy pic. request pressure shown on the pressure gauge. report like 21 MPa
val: 8.75 MPa
